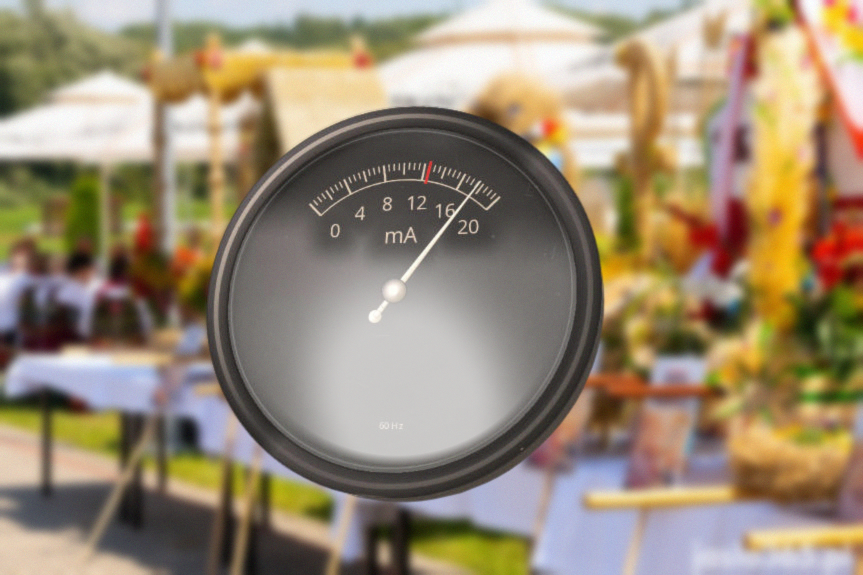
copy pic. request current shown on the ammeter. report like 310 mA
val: 18 mA
